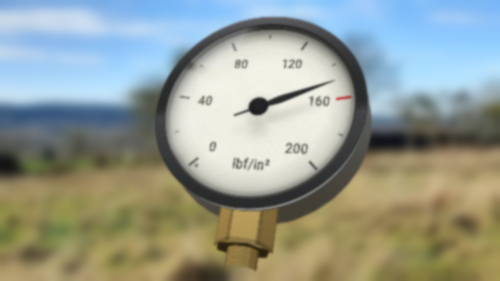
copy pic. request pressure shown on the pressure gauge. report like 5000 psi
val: 150 psi
